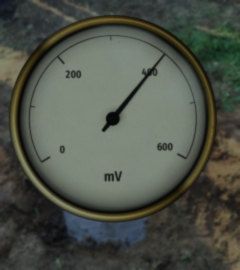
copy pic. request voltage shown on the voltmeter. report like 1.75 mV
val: 400 mV
